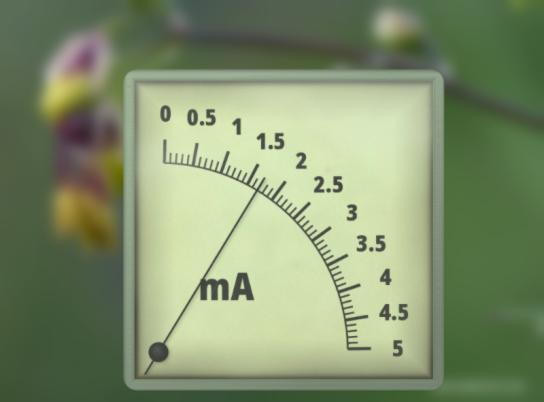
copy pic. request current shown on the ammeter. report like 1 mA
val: 1.7 mA
